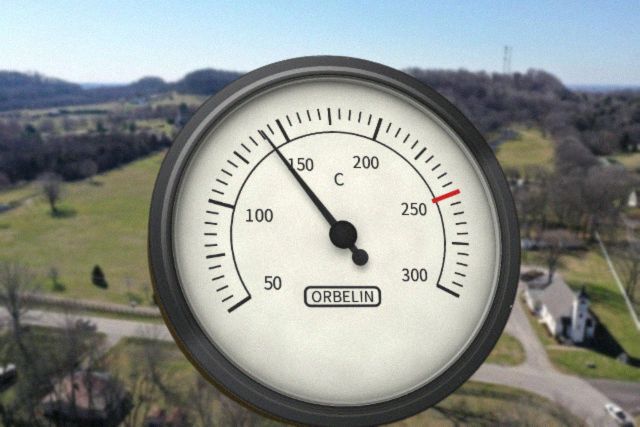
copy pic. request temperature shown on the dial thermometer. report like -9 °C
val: 140 °C
